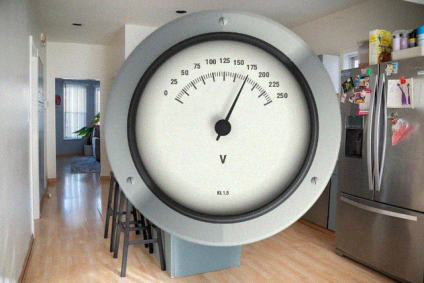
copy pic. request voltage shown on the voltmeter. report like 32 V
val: 175 V
